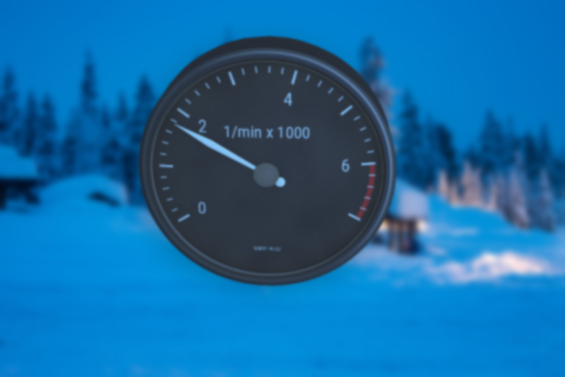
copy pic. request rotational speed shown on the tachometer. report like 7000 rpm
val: 1800 rpm
